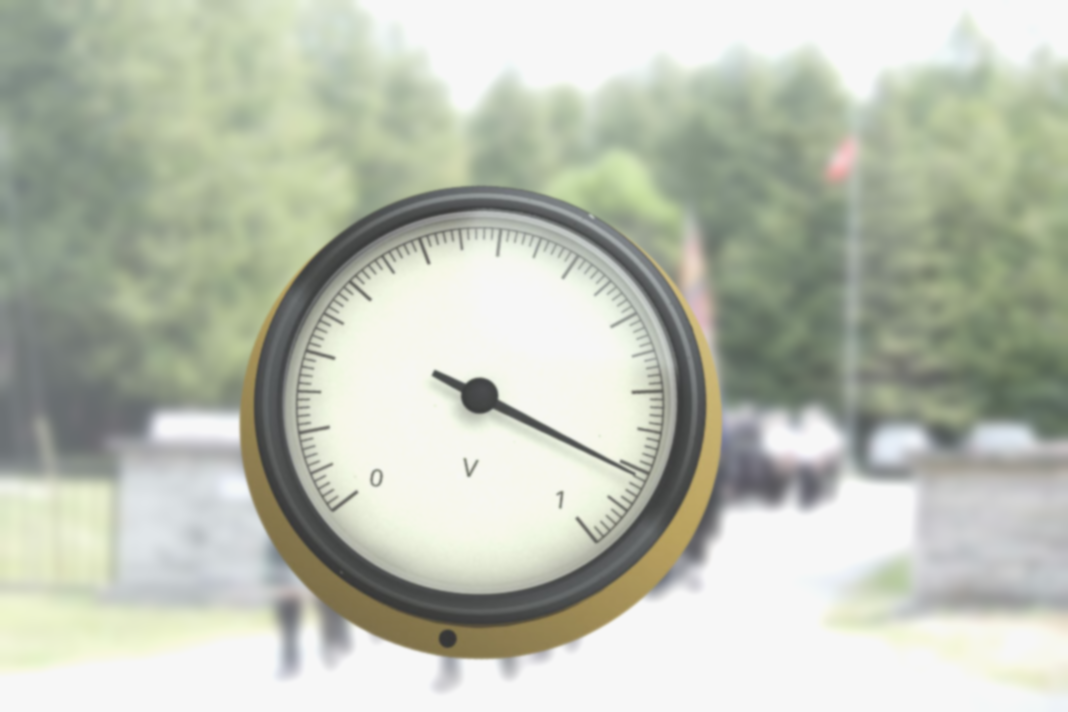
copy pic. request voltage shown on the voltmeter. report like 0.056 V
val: 0.91 V
